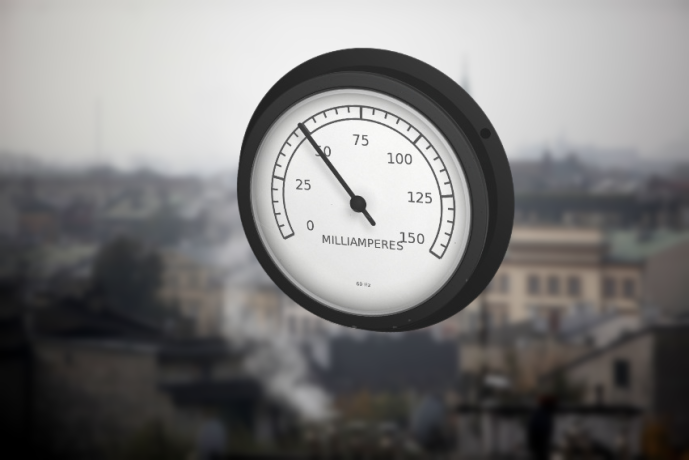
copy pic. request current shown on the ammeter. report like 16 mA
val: 50 mA
